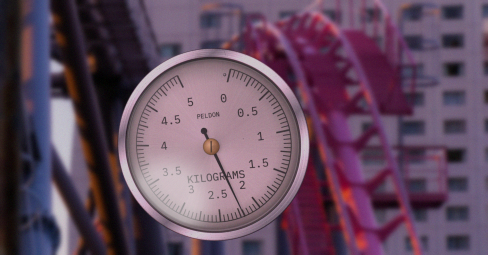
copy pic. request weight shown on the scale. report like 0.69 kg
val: 2.2 kg
